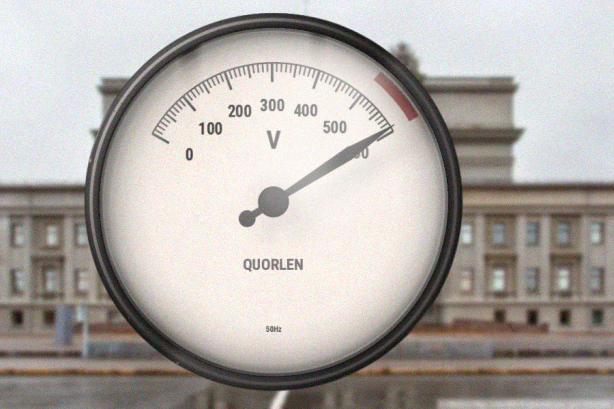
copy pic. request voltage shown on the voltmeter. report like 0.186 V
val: 590 V
